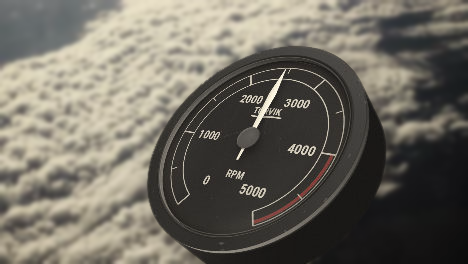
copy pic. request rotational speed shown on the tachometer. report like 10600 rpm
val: 2500 rpm
